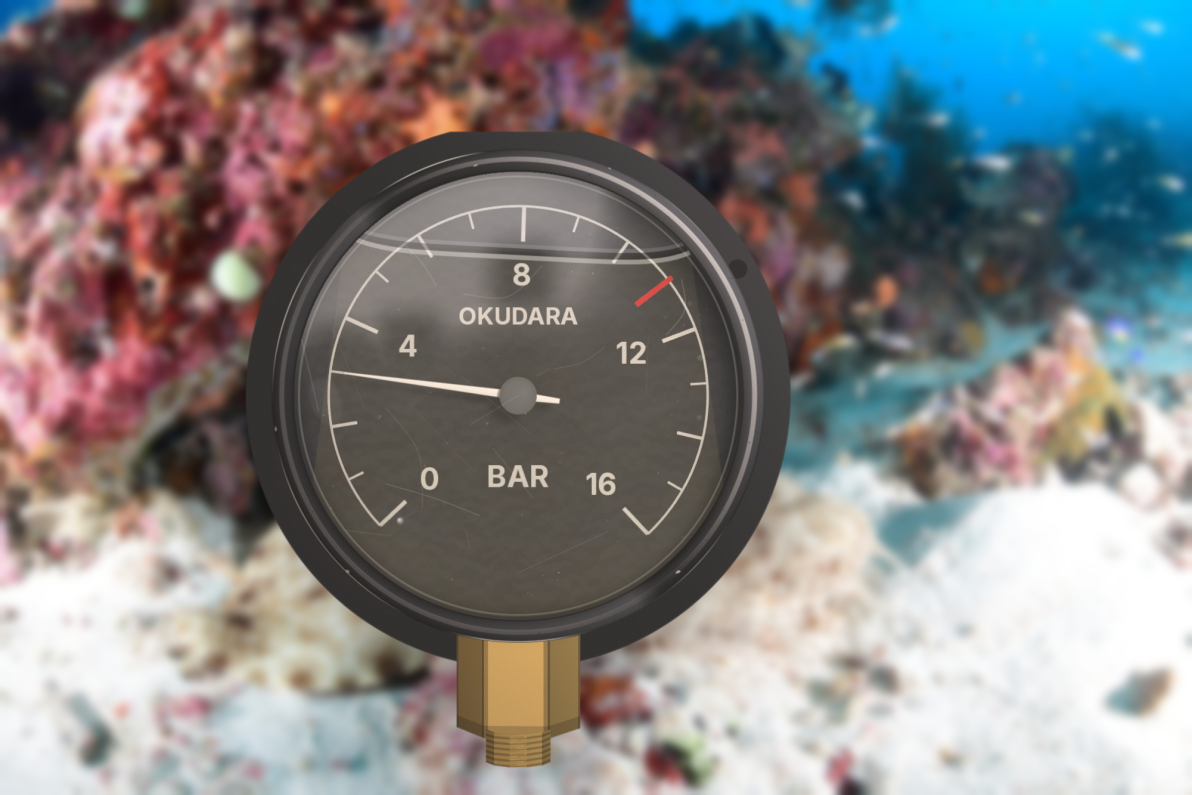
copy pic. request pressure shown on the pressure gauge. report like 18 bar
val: 3 bar
